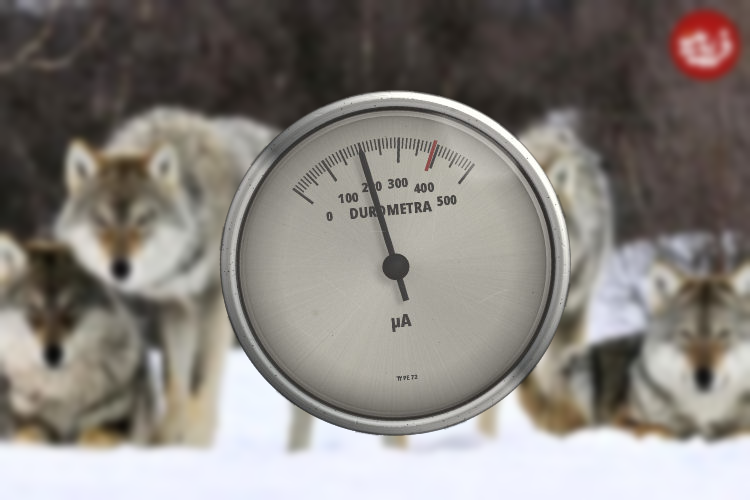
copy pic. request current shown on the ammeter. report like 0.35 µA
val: 200 µA
